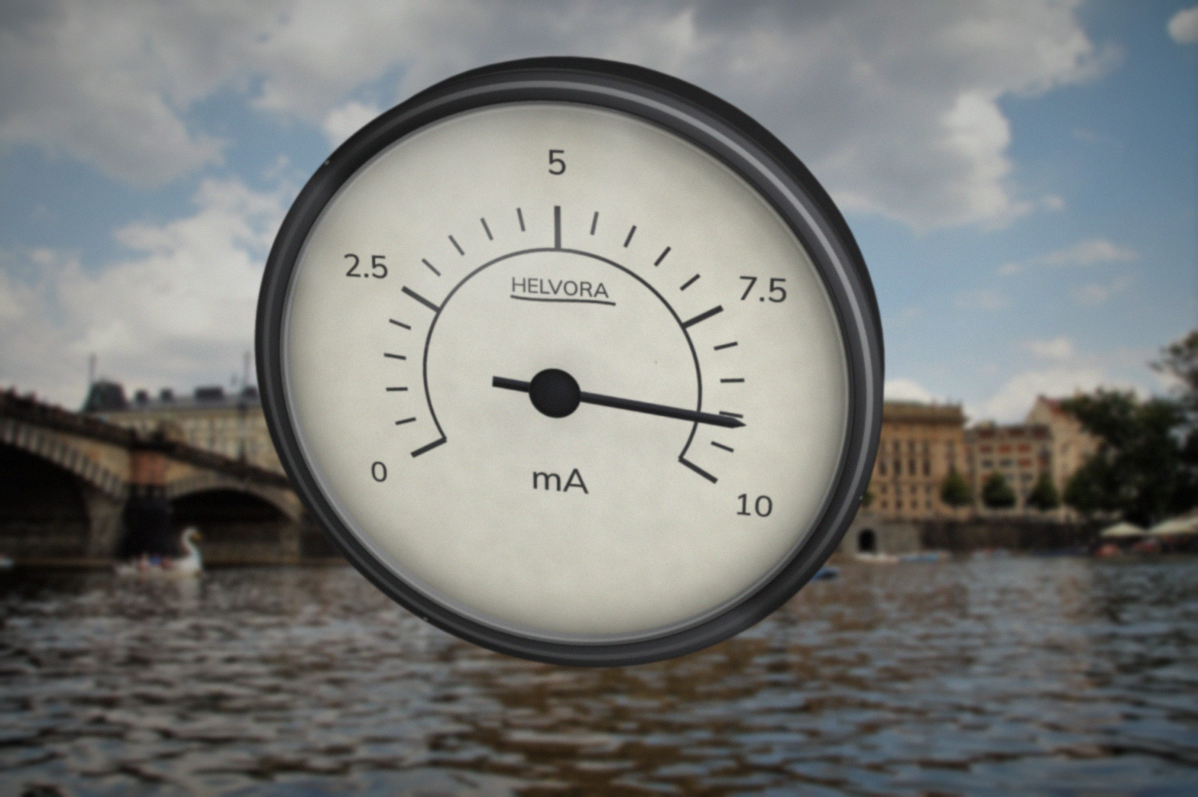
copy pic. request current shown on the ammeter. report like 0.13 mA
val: 9 mA
